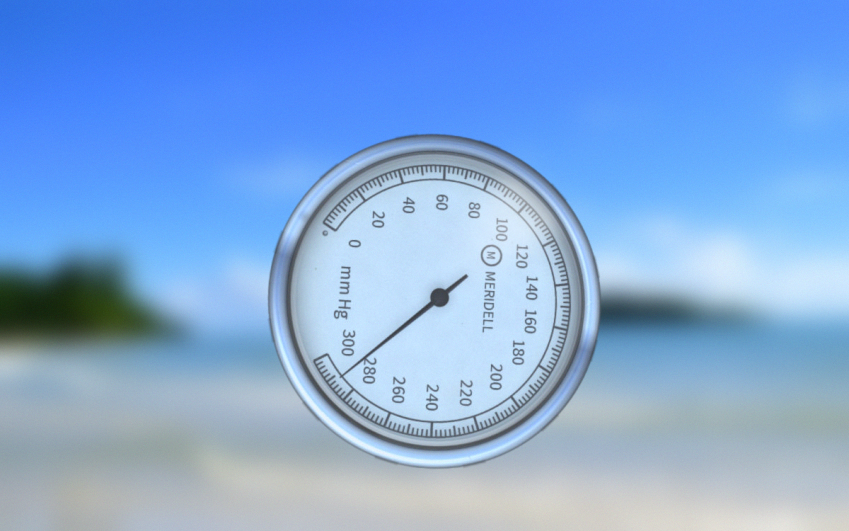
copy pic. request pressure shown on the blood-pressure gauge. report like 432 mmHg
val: 288 mmHg
